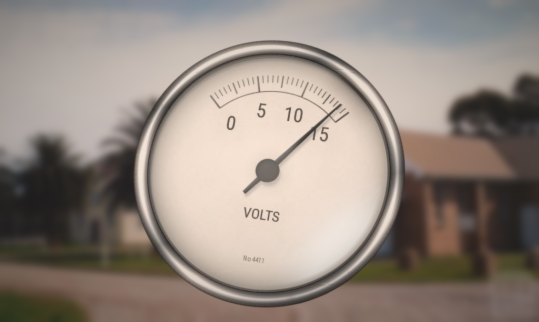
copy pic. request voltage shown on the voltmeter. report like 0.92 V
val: 14 V
